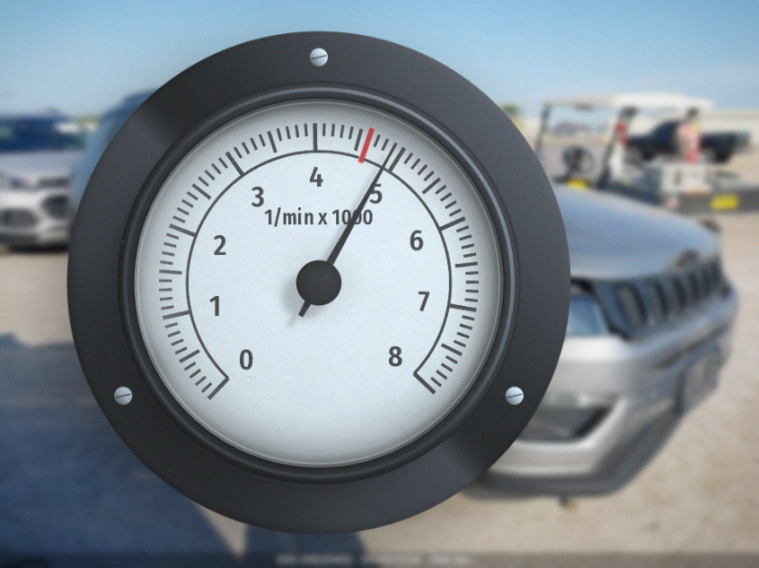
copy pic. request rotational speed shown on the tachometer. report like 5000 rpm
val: 4900 rpm
